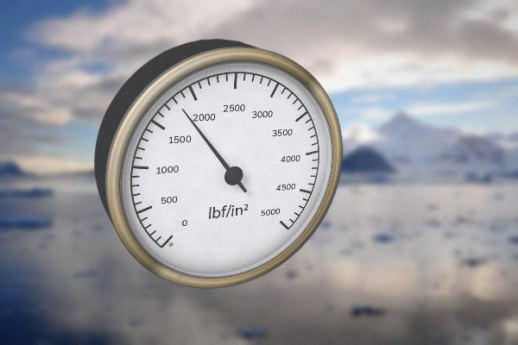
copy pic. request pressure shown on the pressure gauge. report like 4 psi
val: 1800 psi
